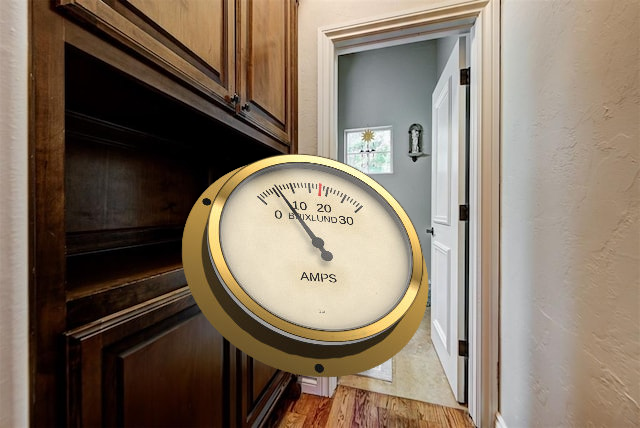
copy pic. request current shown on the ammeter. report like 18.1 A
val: 5 A
